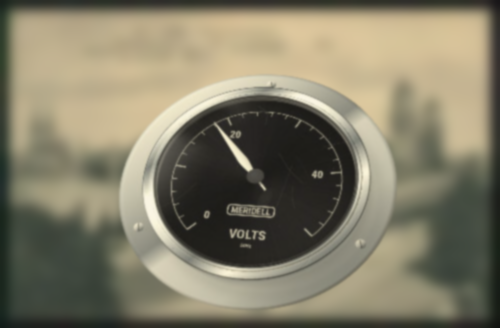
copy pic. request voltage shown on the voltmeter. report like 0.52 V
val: 18 V
